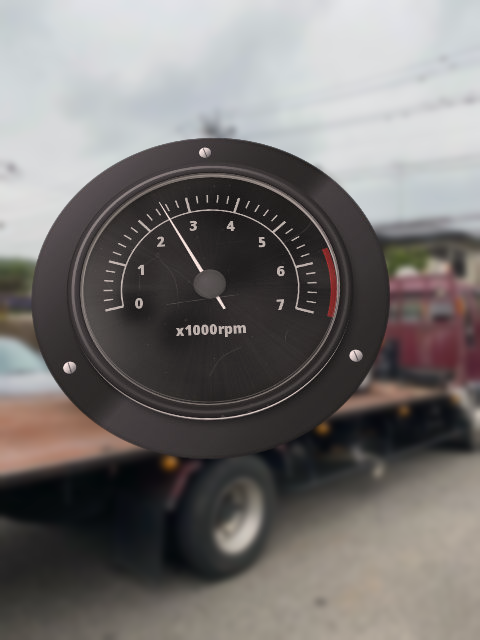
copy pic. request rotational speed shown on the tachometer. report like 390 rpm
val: 2500 rpm
